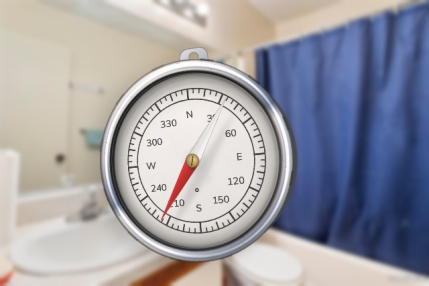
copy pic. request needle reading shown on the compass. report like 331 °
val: 215 °
